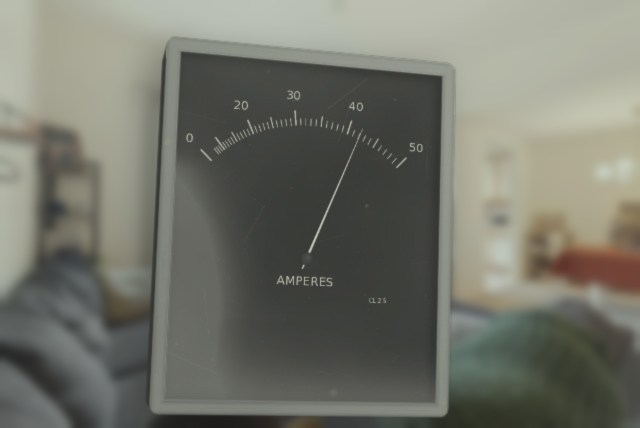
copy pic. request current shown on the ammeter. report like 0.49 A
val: 42 A
